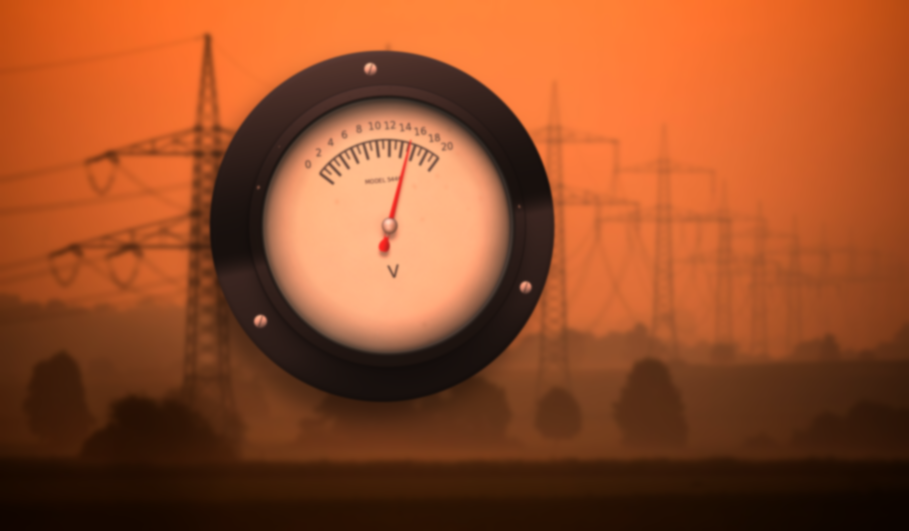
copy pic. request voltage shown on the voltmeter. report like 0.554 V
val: 15 V
